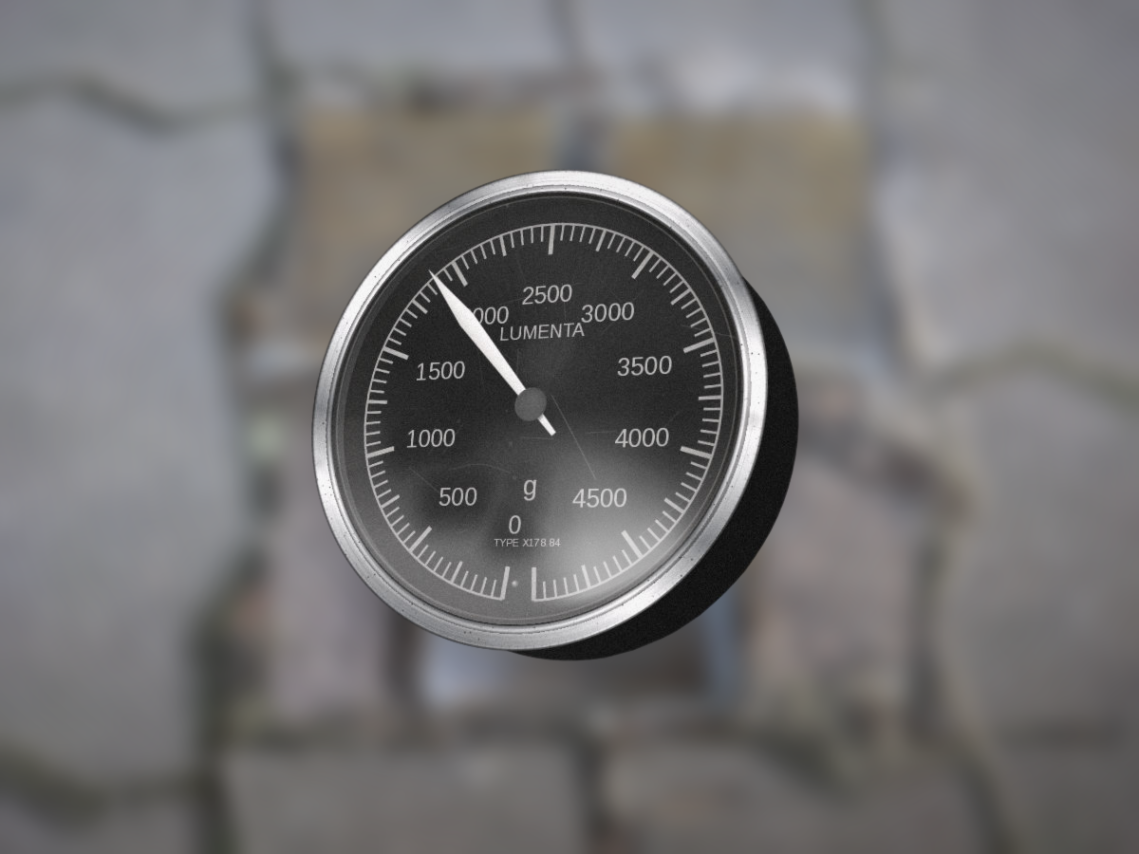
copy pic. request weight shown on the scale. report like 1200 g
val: 1900 g
